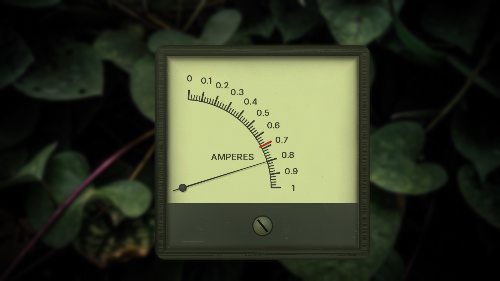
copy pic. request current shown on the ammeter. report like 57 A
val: 0.8 A
